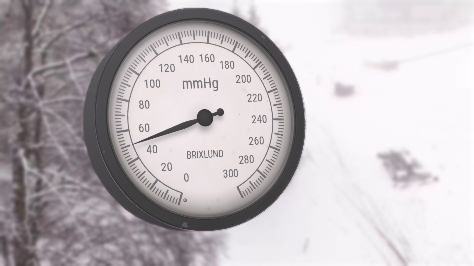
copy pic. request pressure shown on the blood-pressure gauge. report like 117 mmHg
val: 50 mmHg
